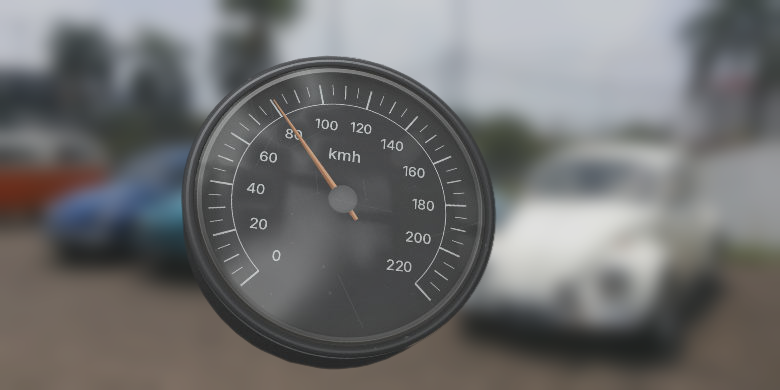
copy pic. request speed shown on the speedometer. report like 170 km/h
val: 80 km/h
